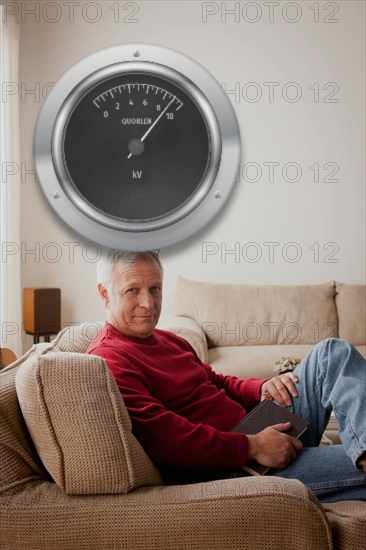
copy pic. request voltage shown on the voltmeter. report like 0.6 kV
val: 9 kV
